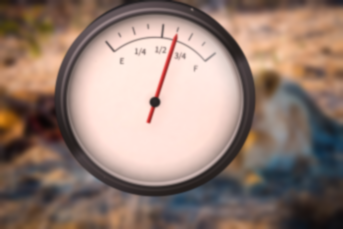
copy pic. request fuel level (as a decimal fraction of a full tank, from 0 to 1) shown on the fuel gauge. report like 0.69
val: 0.625
